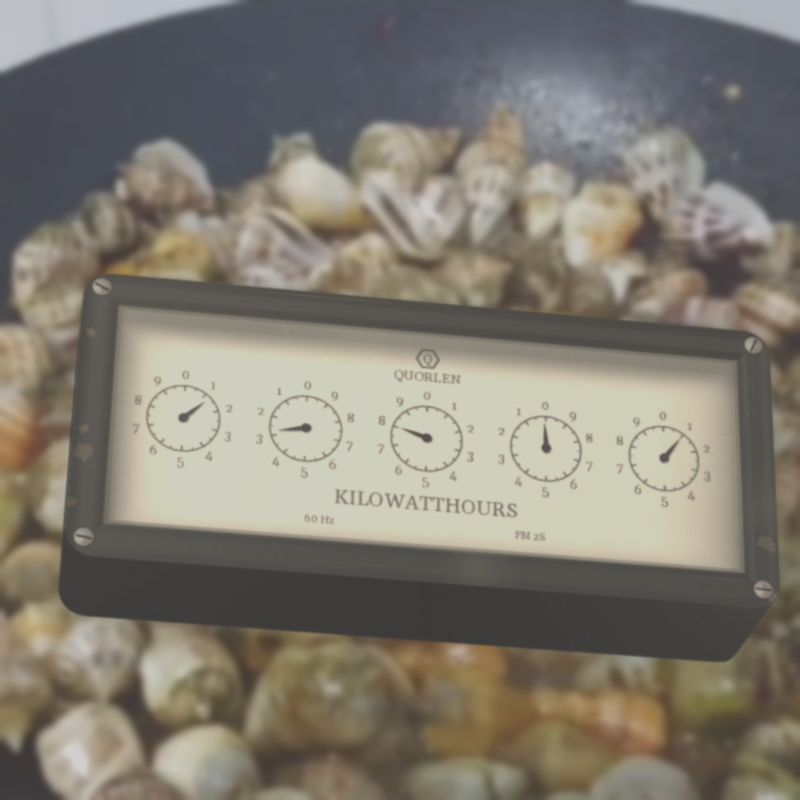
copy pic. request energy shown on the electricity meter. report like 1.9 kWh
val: 12801 kWh
